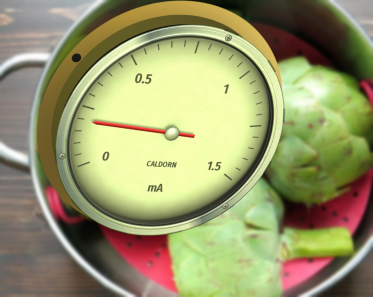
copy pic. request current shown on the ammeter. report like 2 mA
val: 0.2 mA
